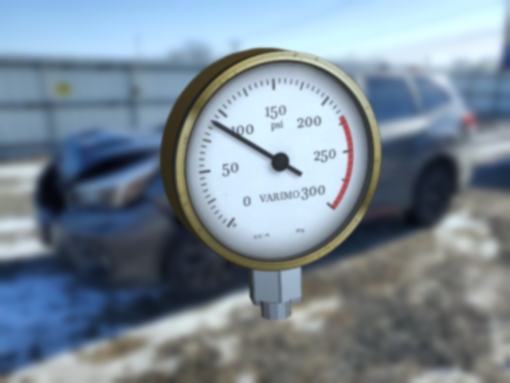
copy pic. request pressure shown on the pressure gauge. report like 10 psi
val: 90 psi
